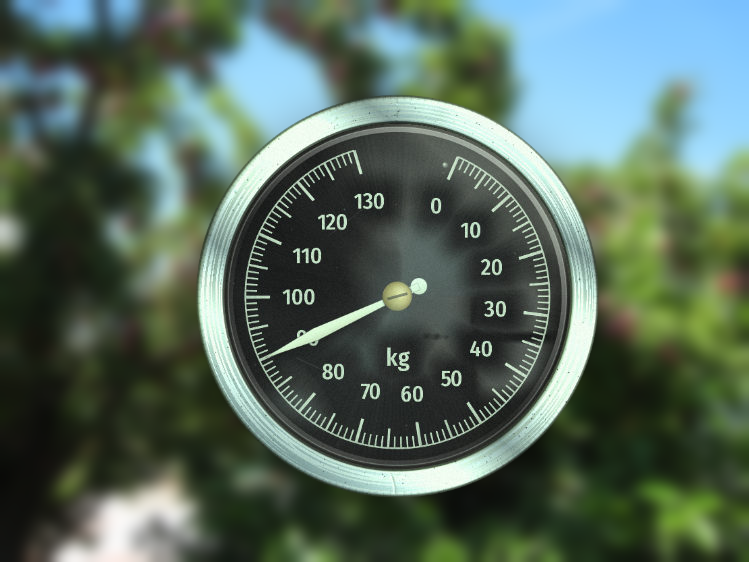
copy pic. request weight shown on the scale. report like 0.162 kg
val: 90 kg
